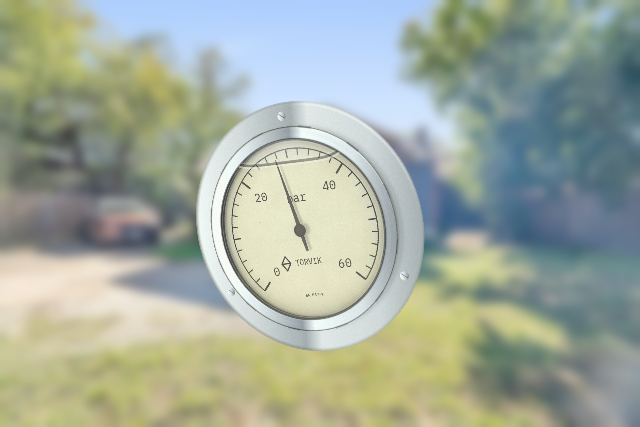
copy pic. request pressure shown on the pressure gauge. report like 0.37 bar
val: 28 bar
